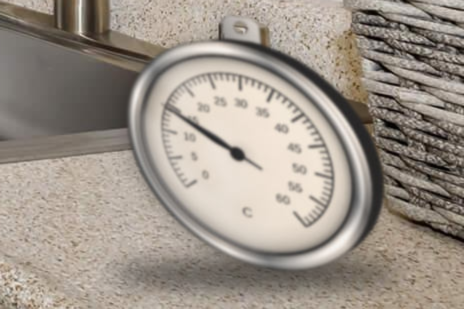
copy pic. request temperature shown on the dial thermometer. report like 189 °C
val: 15 °C
